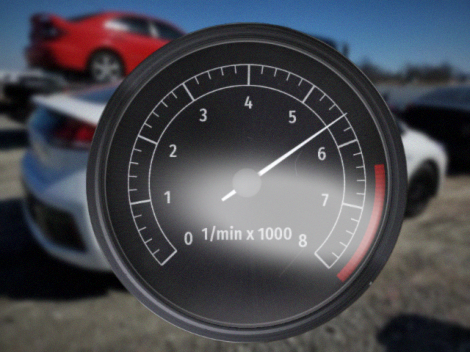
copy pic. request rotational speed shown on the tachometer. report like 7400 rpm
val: 5600 rpm
